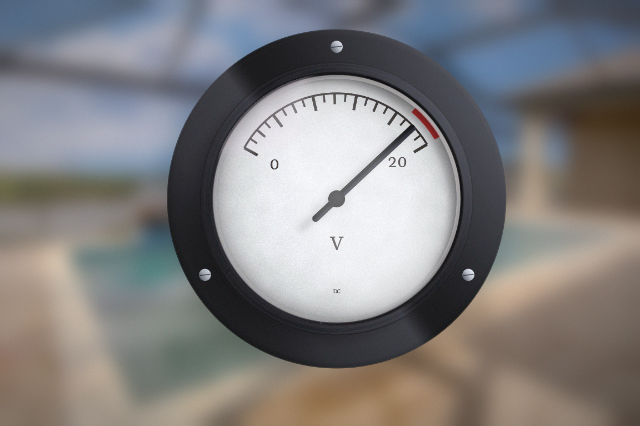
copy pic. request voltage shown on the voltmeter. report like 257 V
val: 18 V
